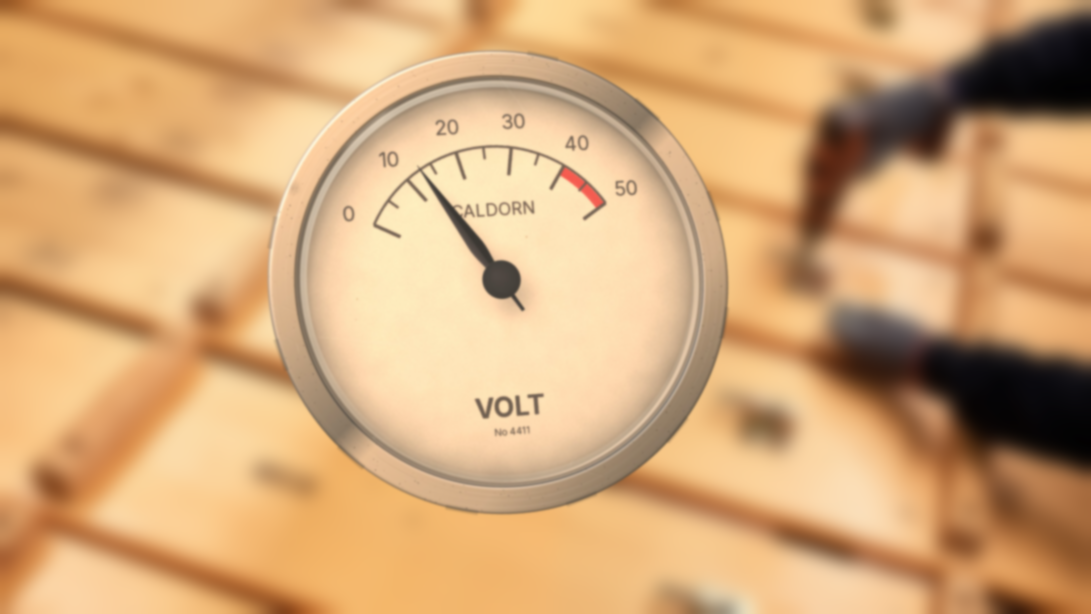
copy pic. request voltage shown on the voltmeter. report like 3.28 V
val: 12.5 V
